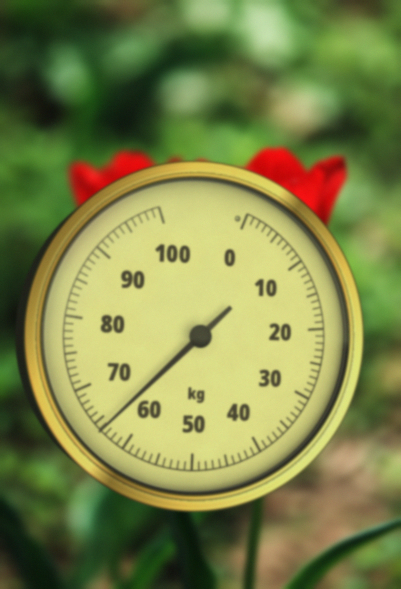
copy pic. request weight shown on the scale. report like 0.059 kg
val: 64 kg
